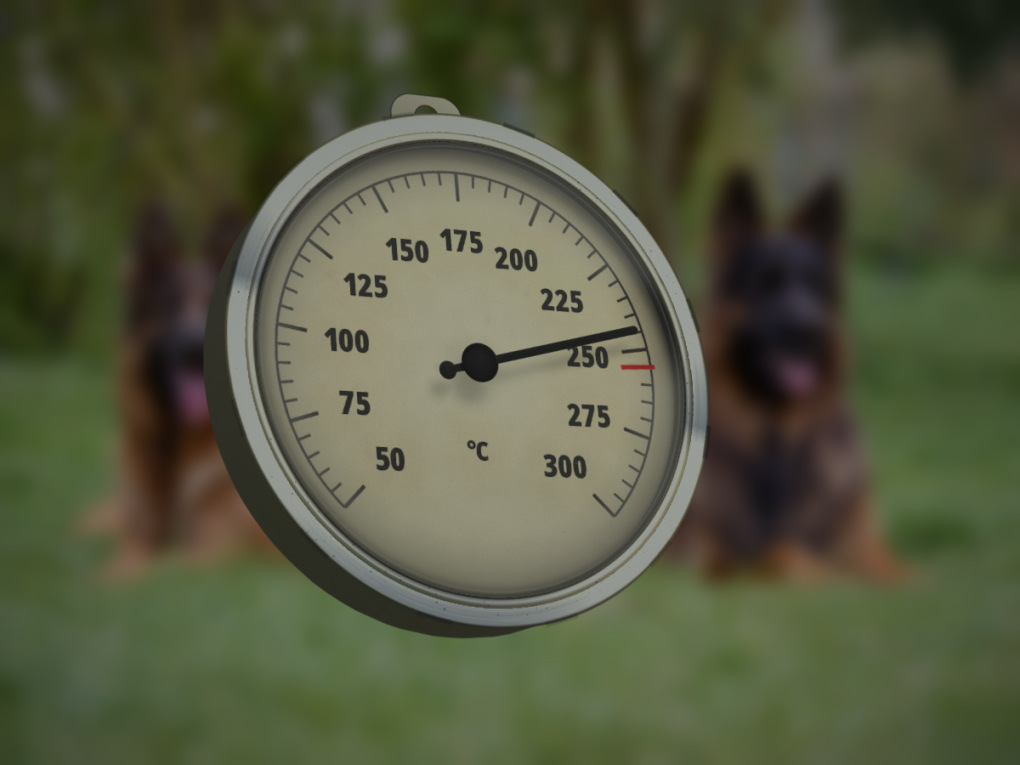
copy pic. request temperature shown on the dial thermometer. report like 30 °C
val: 245 °C
